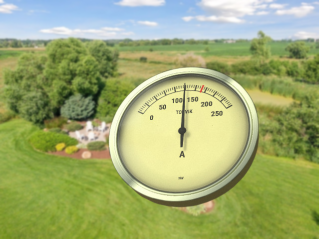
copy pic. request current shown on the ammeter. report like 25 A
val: 125 A
